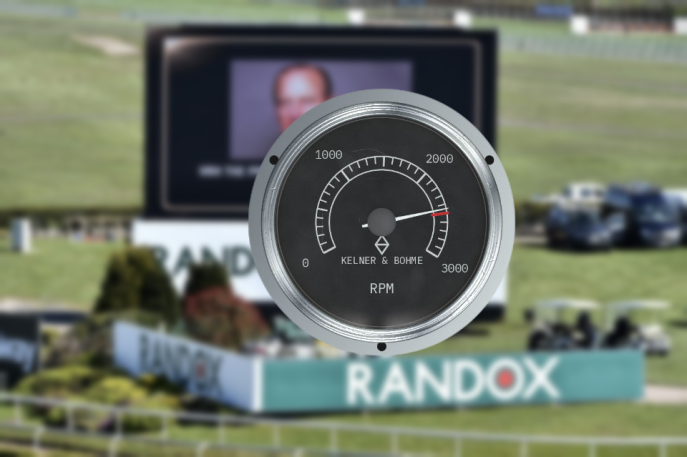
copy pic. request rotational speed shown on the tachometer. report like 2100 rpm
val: 2450 rpm
